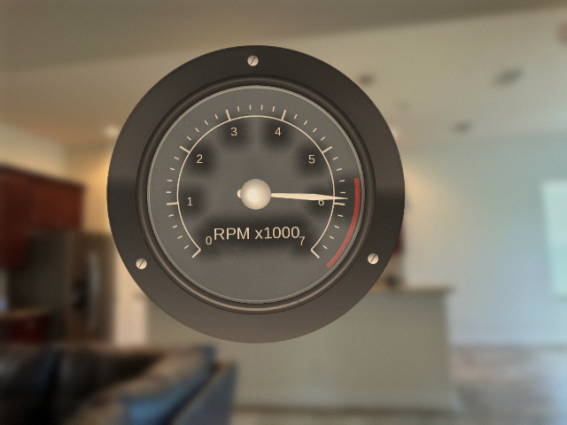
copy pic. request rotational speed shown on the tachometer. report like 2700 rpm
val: 5900 rpm
